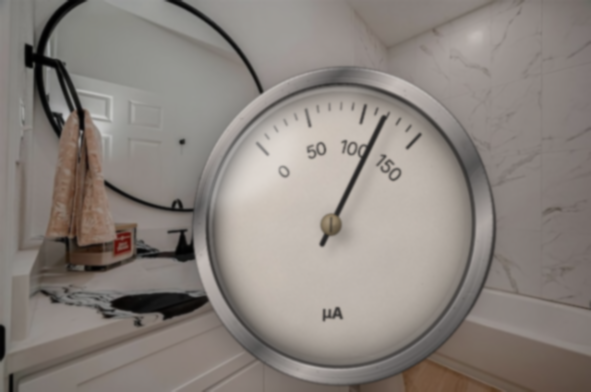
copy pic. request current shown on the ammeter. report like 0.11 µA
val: 120 µA
